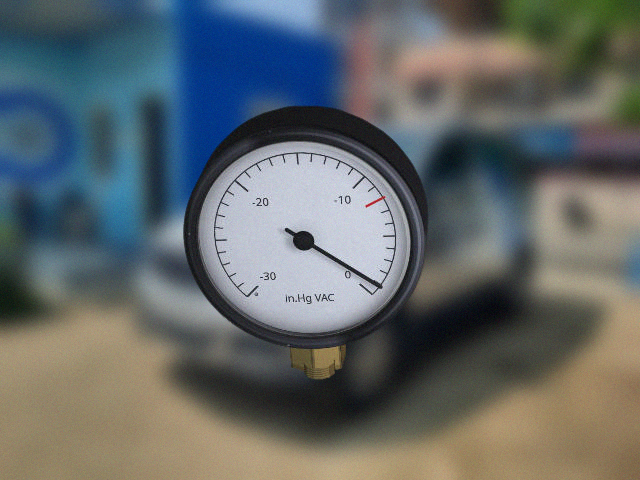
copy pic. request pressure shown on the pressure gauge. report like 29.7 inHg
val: -1 inHg
